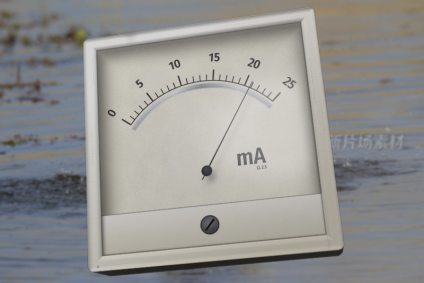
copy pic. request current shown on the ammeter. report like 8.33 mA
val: 21 mA
